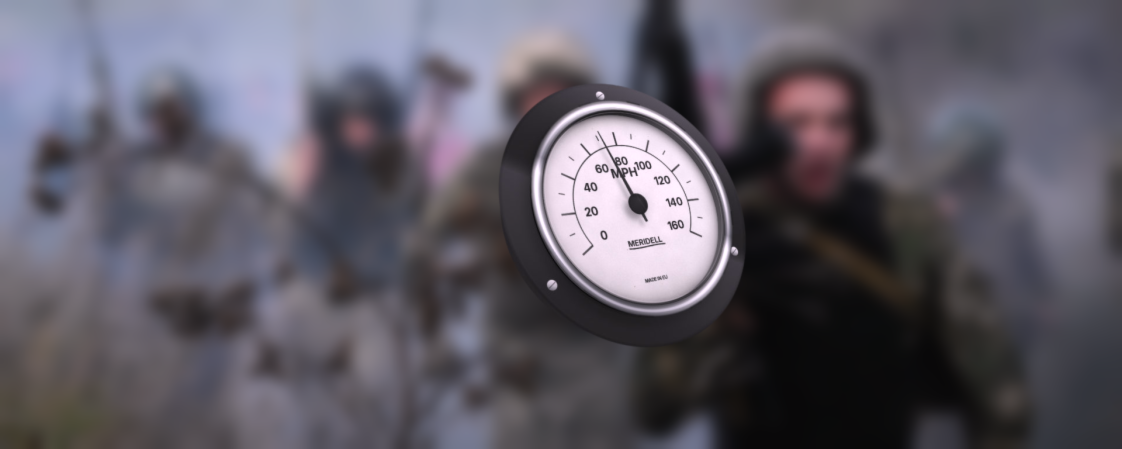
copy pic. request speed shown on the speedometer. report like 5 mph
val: 70 mph
